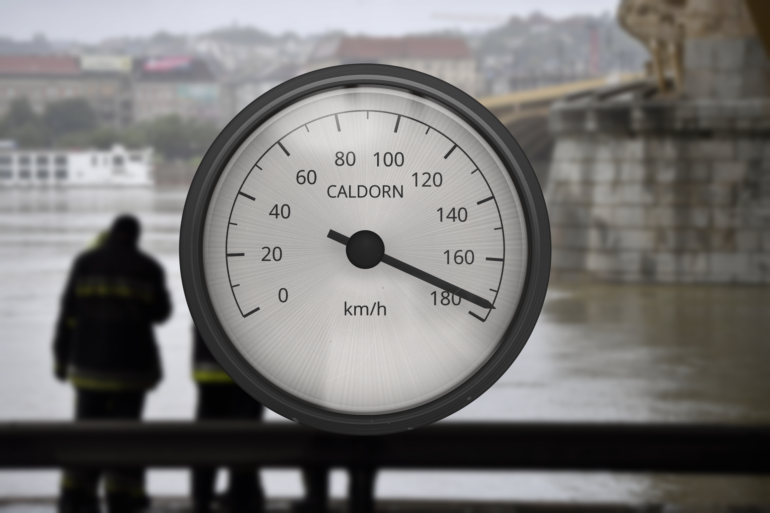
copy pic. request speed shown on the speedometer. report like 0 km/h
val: 175 km/h
